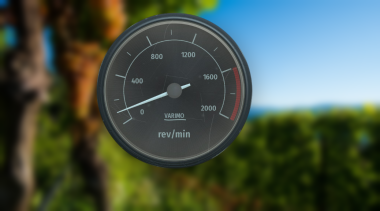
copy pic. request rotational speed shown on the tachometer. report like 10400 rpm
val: 100 rpm
